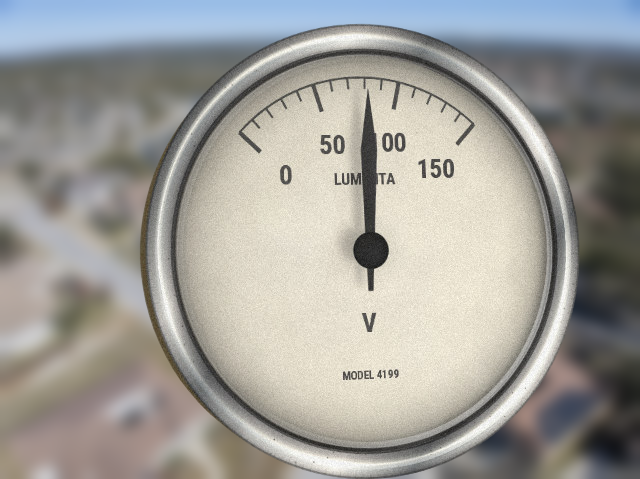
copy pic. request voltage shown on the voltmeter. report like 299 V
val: 80 V
